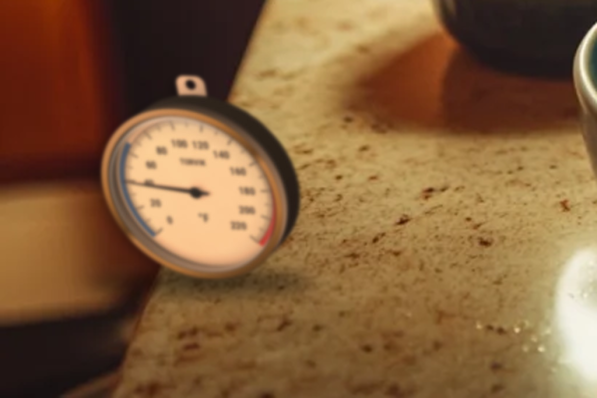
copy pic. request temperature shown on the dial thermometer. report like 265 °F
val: 40 °F
